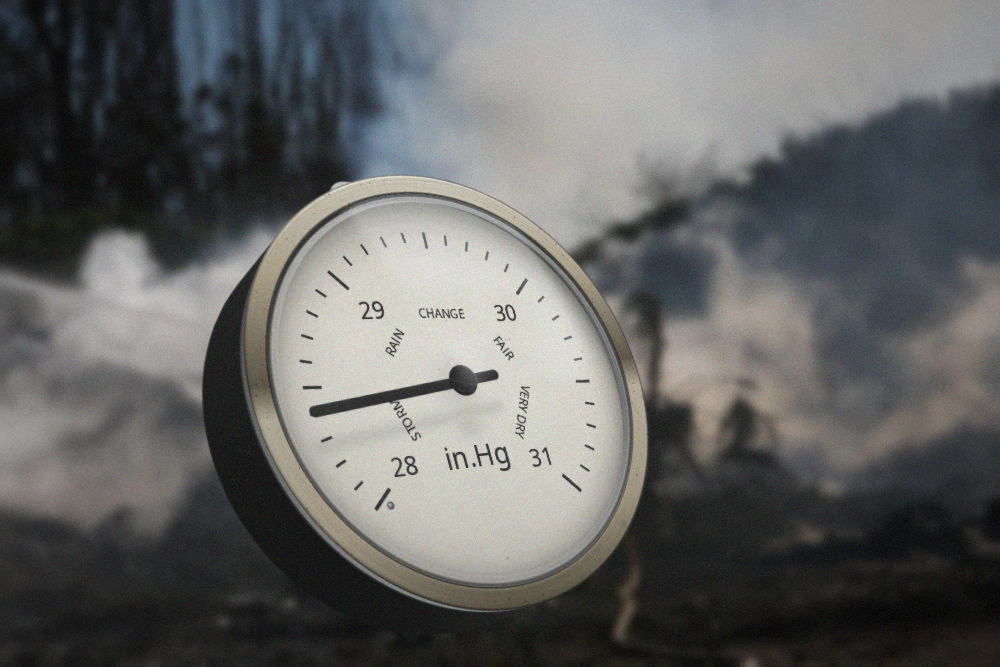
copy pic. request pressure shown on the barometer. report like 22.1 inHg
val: 28.4 inHg
